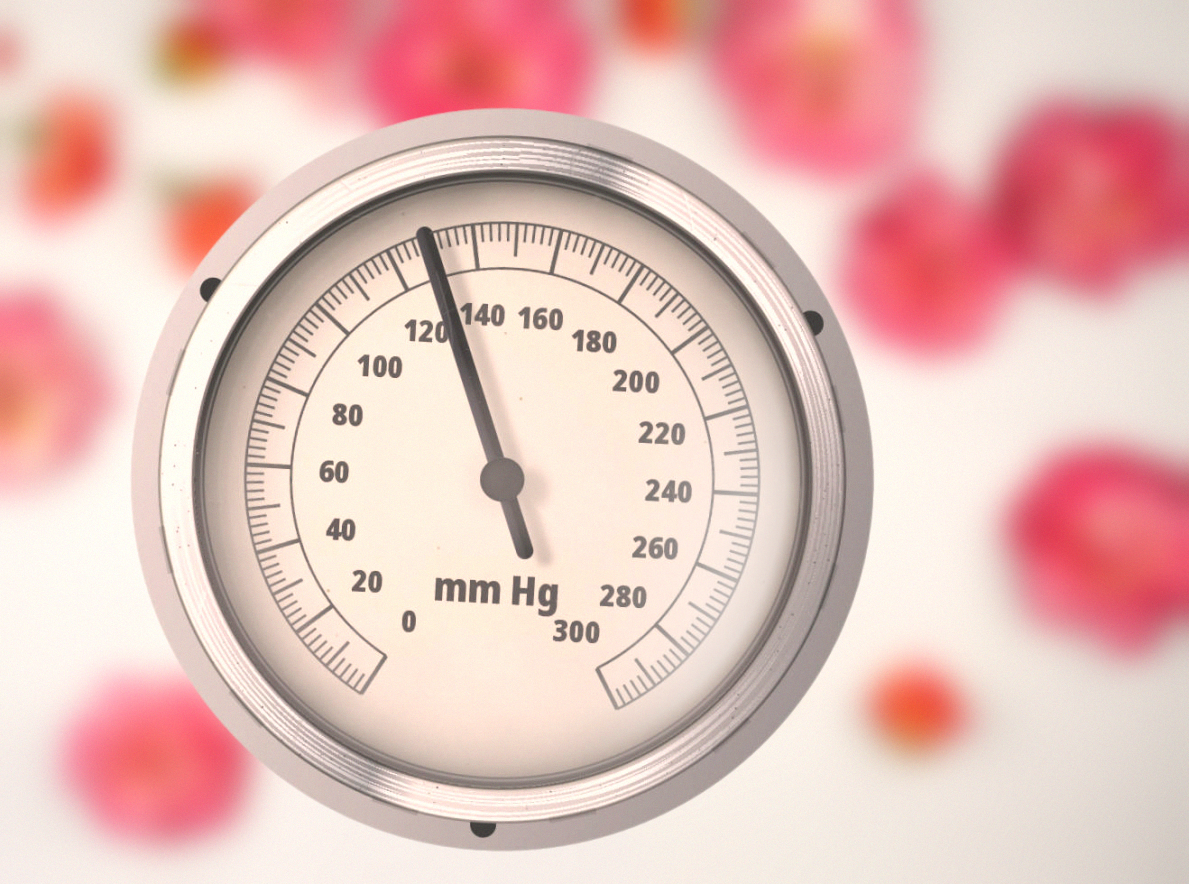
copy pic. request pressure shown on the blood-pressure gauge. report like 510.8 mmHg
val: 129 mmHg
